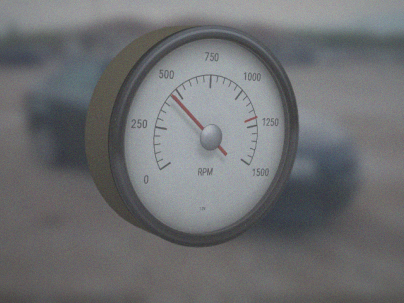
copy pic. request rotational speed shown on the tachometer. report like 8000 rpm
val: 450 rpm
